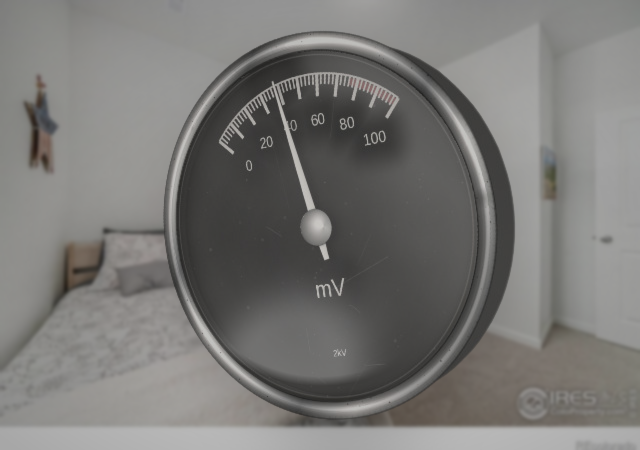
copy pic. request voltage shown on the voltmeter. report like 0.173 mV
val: 40 mV
